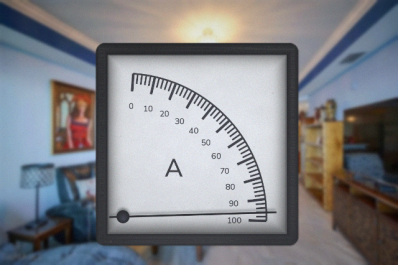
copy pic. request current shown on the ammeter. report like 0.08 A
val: 96 A
